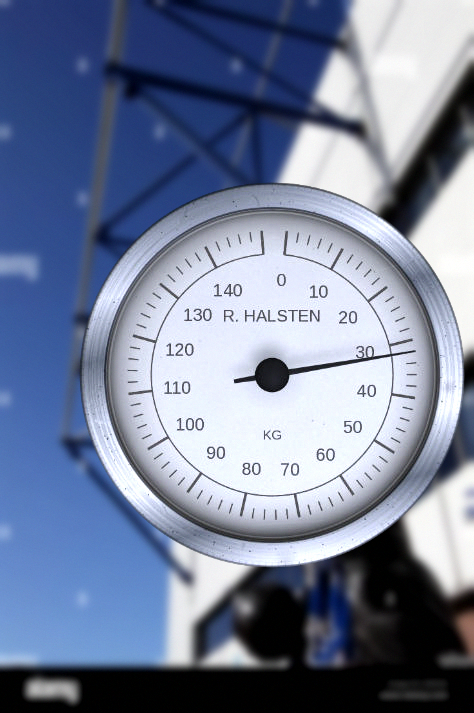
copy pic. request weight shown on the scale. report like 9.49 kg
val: 32 kg
